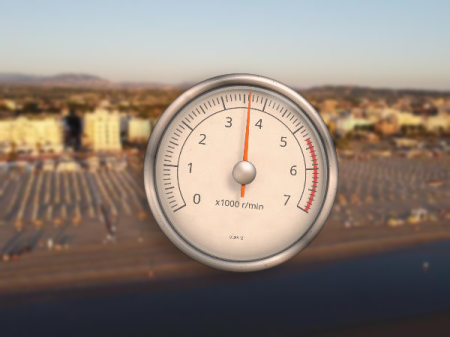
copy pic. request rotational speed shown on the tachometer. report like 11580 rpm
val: 3600 rpm
